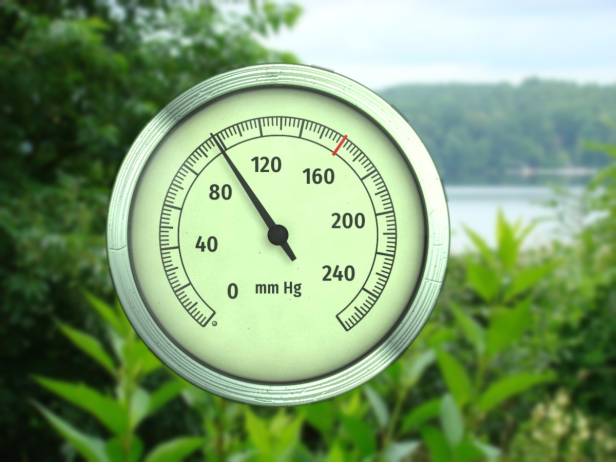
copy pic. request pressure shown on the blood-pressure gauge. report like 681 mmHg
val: 98 mmHg
